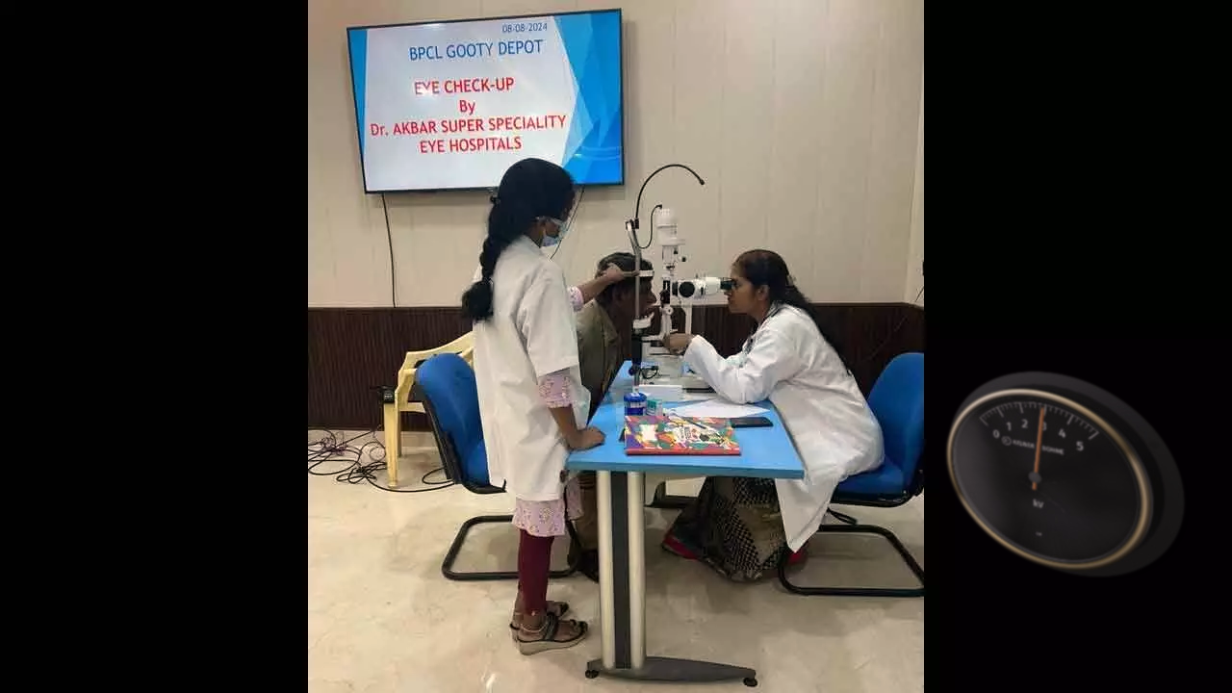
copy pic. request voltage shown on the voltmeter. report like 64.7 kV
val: 3 kV
